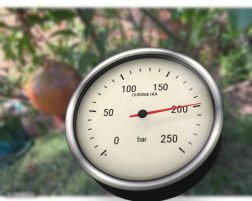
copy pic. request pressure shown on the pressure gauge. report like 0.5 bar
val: 200 bar
